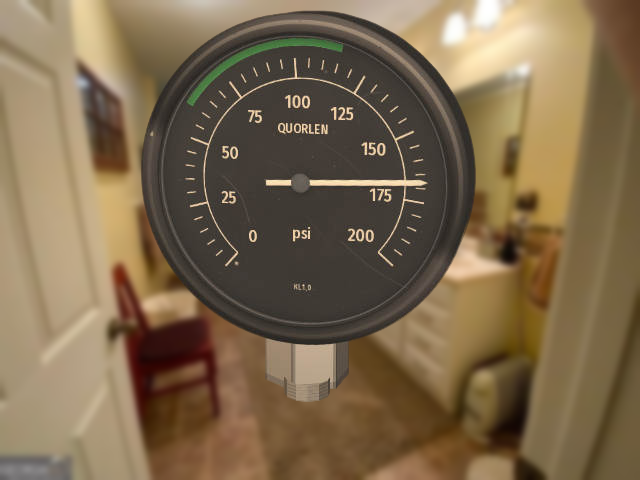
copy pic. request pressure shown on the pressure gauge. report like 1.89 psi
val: 167.5 psi
